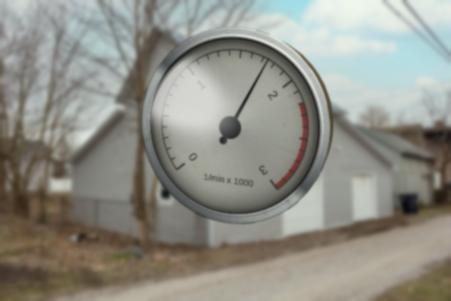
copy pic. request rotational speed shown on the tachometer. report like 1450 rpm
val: 1750 rpm
